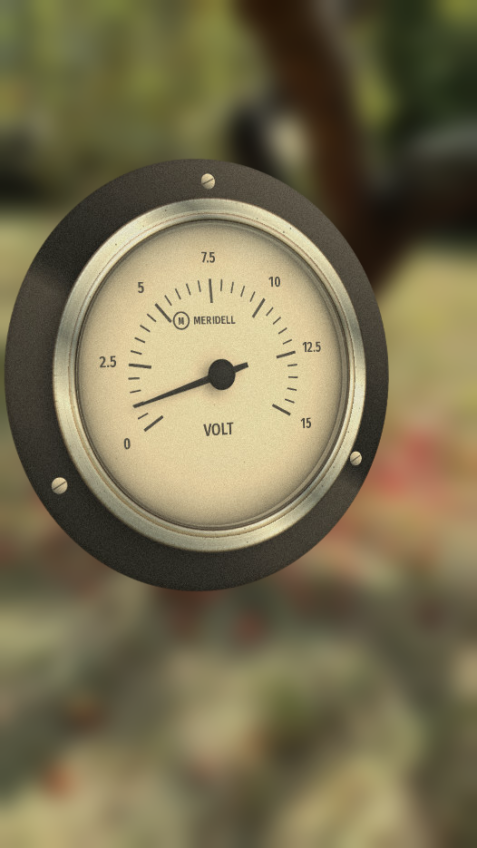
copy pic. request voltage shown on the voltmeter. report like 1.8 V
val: 1 V
